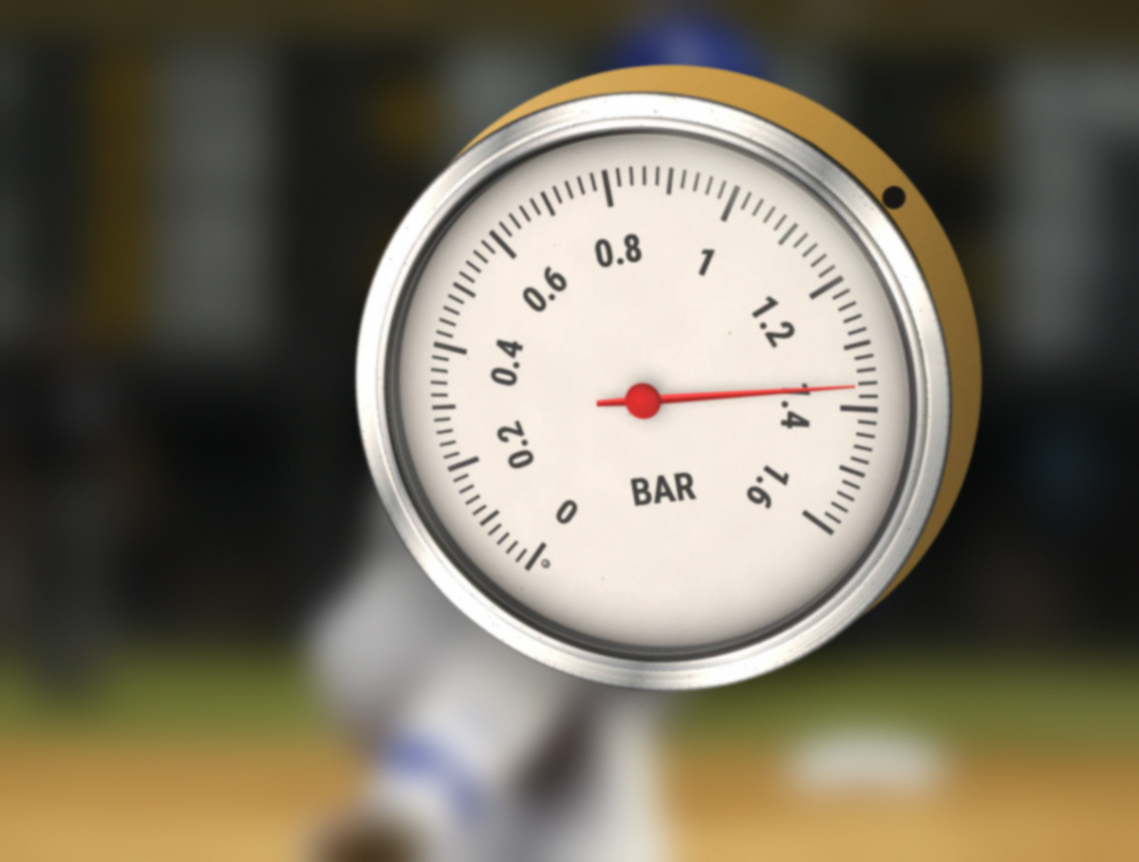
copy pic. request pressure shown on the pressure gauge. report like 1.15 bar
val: 1.36 bar
